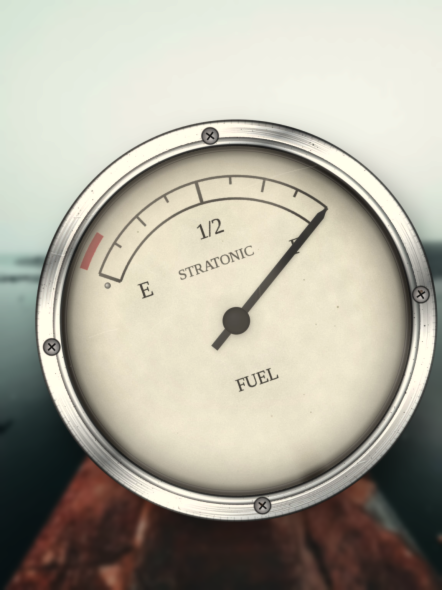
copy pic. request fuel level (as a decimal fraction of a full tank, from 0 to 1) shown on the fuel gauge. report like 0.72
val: 1
